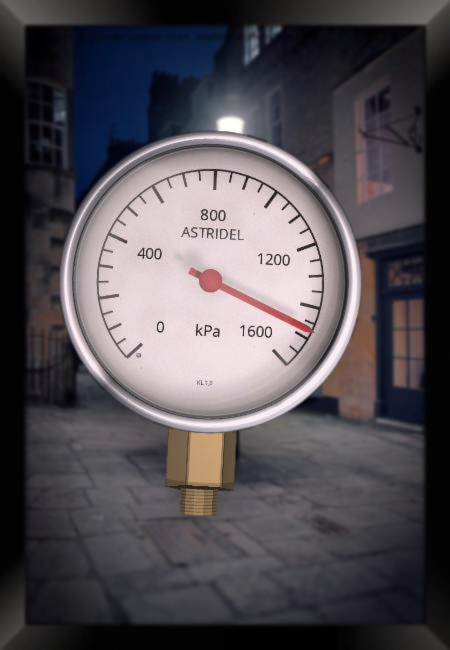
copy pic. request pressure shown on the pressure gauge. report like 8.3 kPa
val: 1475 kPa
